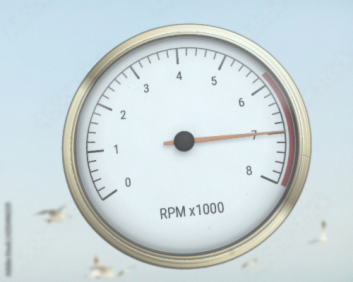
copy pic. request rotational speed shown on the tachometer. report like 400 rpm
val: 7000 rpm
